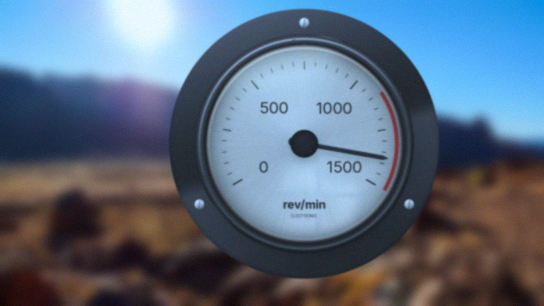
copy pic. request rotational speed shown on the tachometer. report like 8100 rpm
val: 1375 rpm
